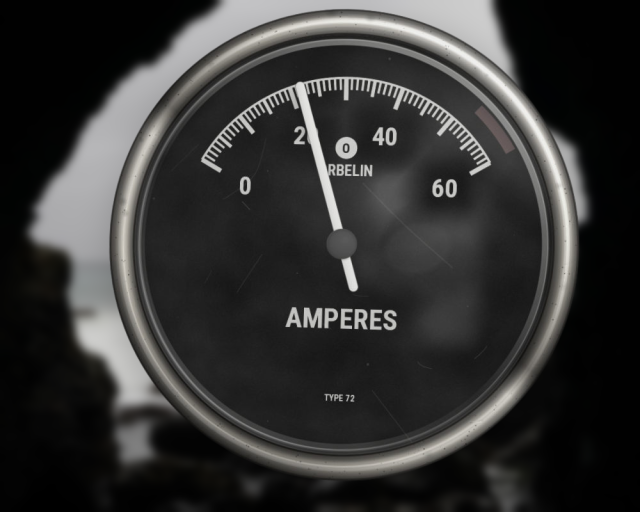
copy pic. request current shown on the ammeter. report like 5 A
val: 22 A
